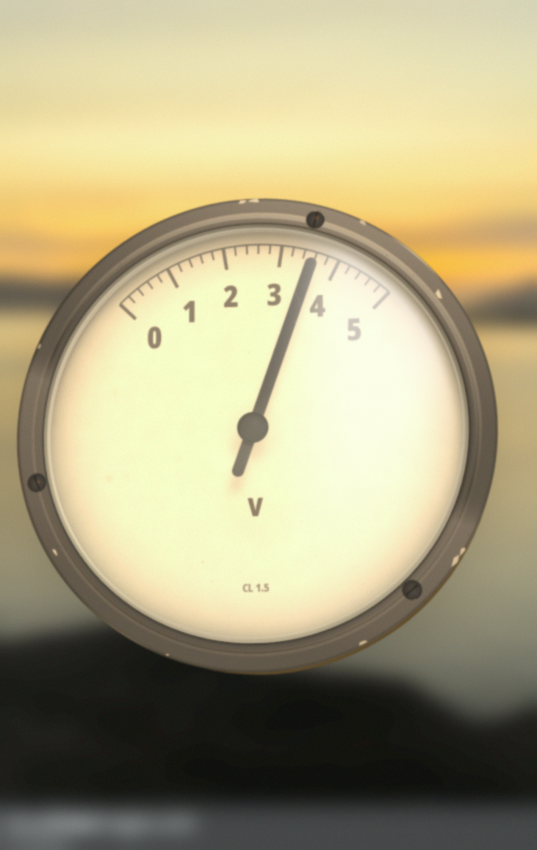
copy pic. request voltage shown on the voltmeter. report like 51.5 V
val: 3.6 V
